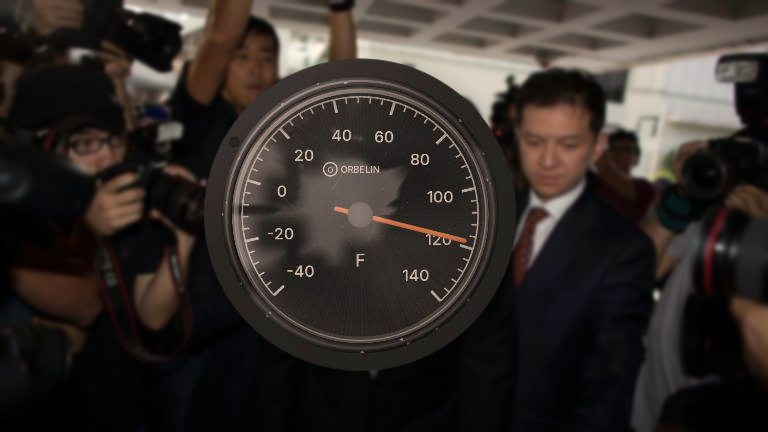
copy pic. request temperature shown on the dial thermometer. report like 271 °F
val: 118 °F
